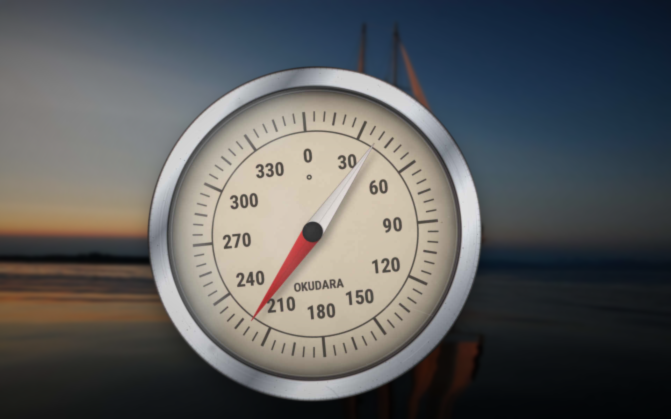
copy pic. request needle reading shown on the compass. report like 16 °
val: 220 °
